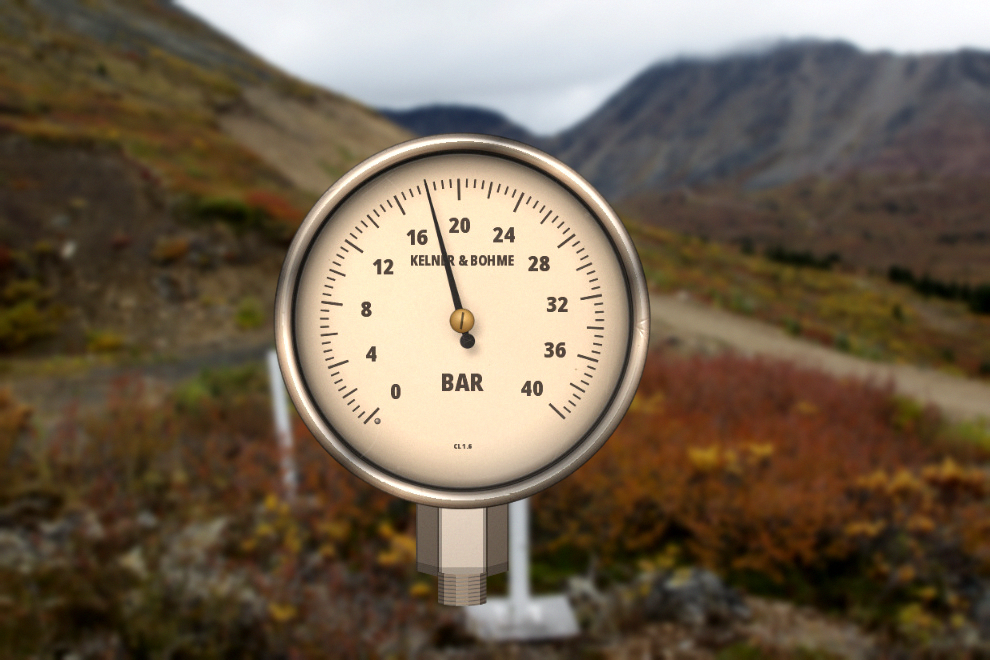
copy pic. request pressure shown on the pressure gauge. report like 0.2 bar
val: 18 bar
